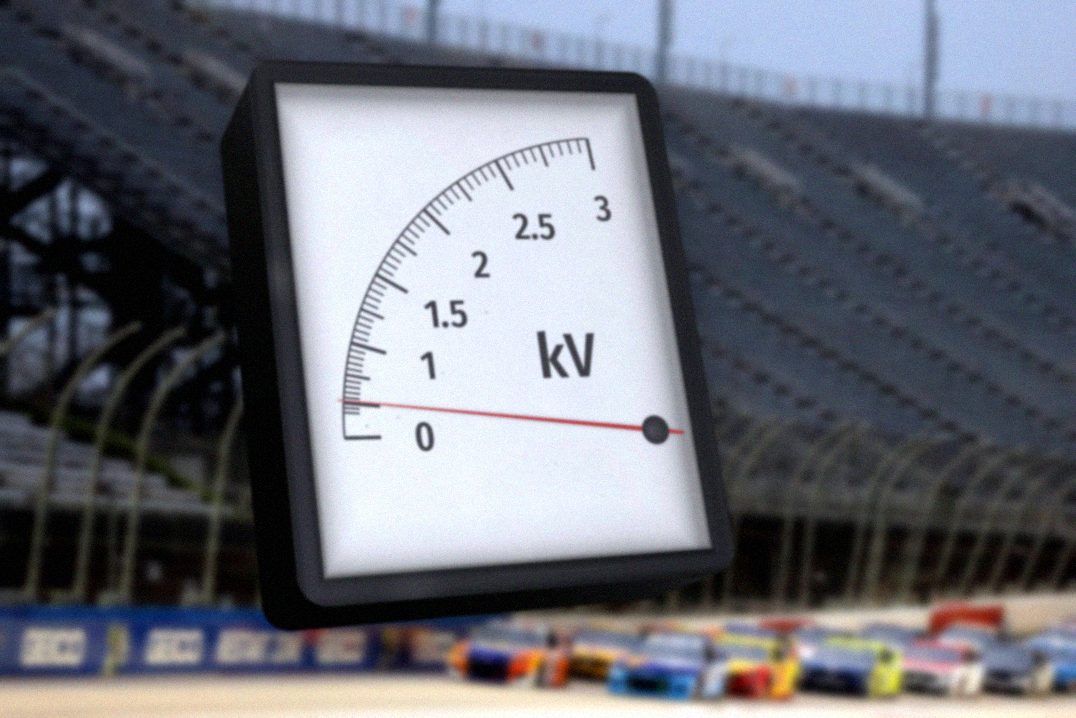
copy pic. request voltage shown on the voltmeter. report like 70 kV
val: 0.5 kV
